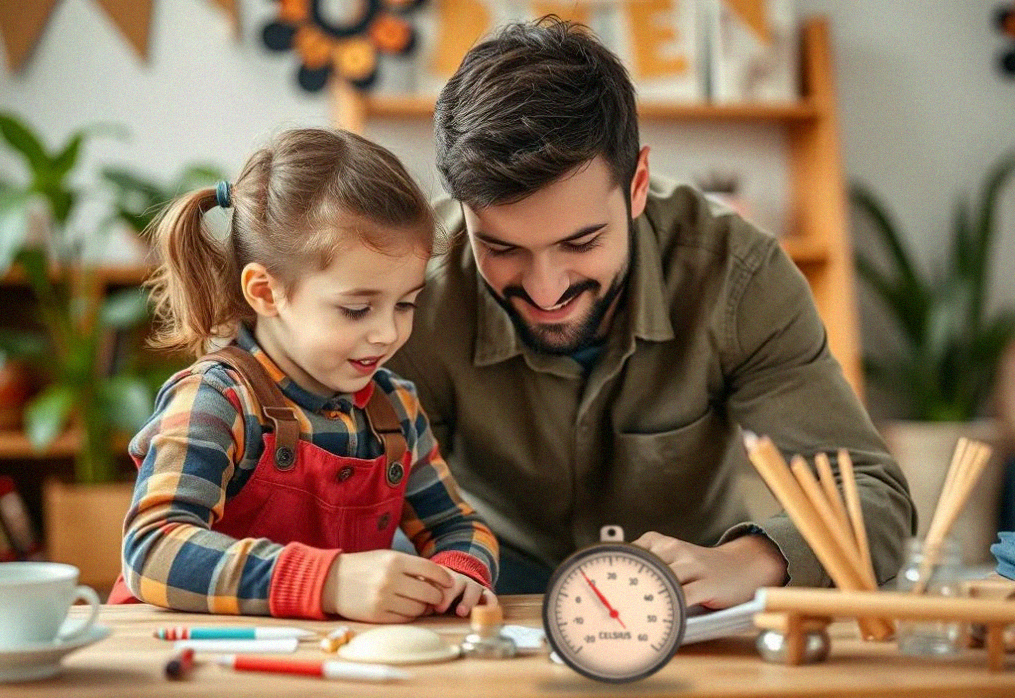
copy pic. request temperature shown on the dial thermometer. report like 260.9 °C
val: 10 °C
